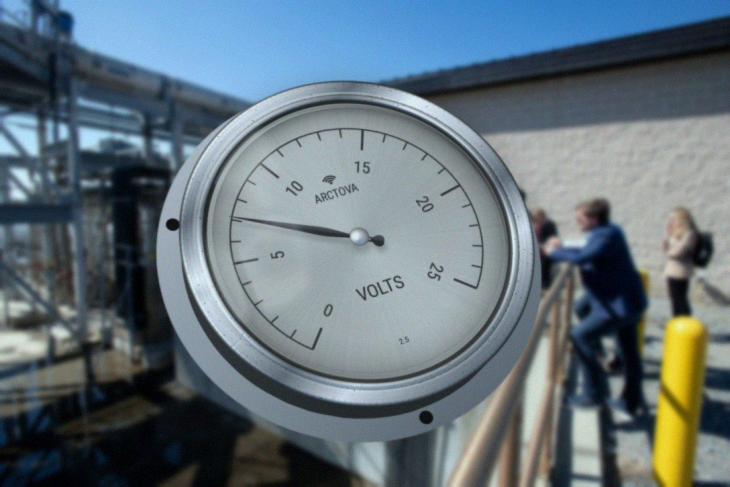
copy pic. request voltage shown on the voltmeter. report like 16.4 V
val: 7 V
